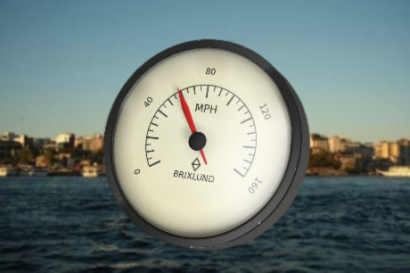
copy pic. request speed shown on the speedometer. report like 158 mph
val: 60 mph
